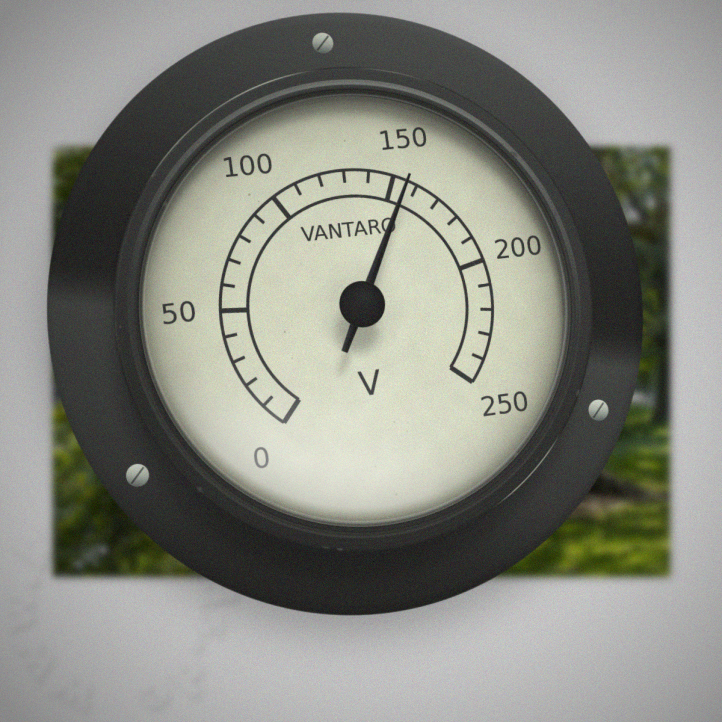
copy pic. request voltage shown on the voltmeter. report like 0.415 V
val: 155 V
